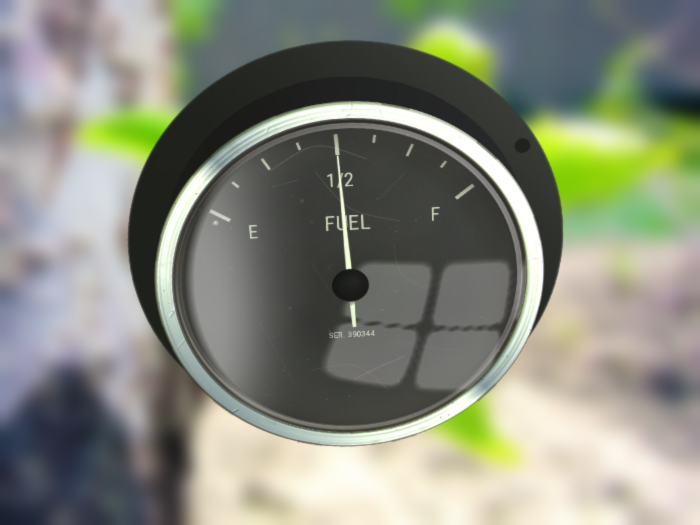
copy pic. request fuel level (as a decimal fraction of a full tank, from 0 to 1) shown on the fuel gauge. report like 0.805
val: 0.5
